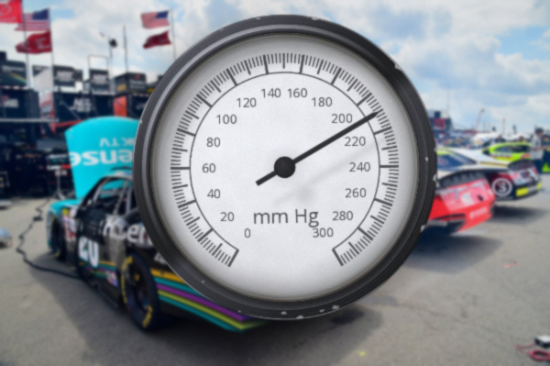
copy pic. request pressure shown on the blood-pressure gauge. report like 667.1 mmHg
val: 210 mmHg
